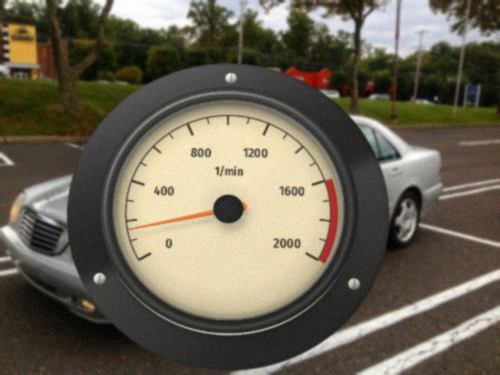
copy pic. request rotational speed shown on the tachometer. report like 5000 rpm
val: 150 rpm
